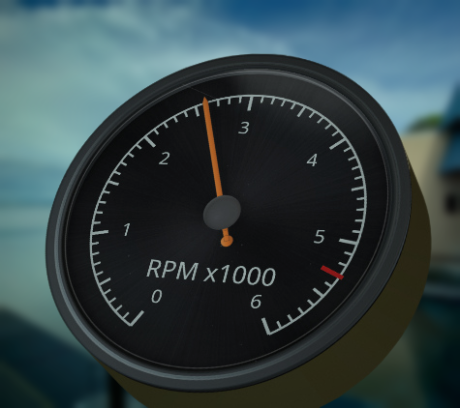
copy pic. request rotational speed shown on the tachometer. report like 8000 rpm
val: 2600 rpm
